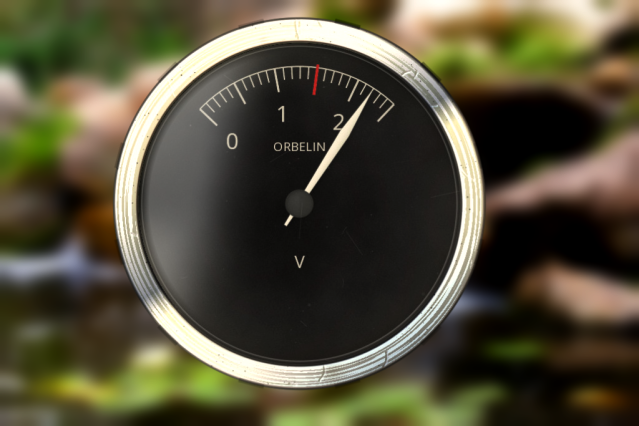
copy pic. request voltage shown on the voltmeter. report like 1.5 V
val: 2.2 V
